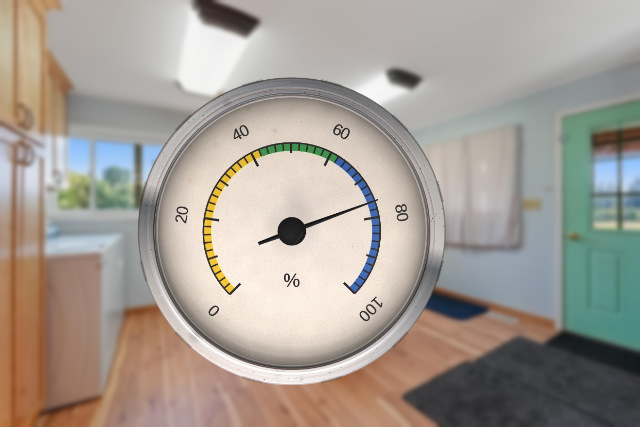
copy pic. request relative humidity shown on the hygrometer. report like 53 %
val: 76 %
